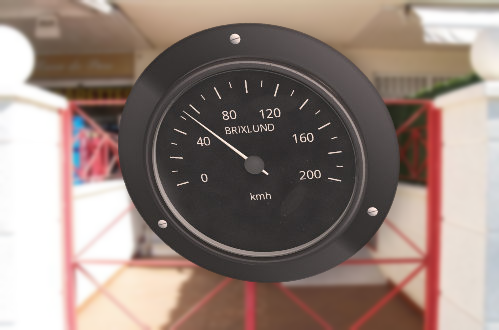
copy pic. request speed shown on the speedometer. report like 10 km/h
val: 55 km/h
